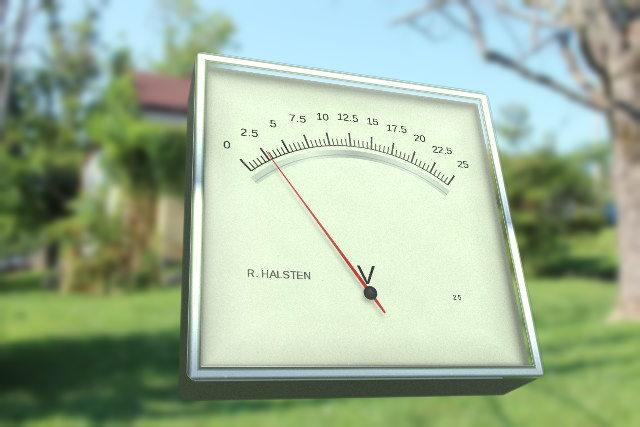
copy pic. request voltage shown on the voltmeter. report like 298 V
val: 2.5 V
